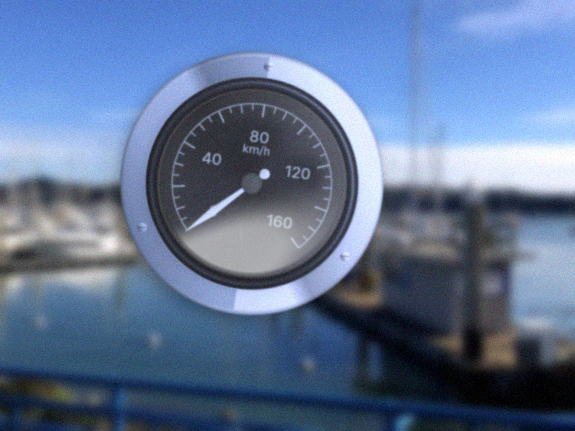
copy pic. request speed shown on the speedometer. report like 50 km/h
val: 0 km/h
